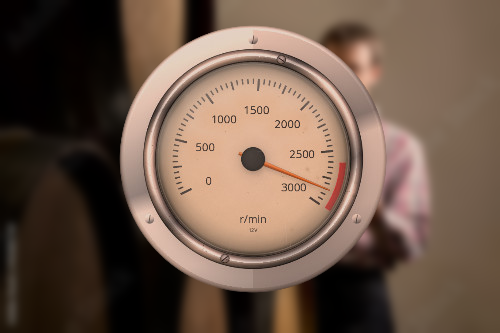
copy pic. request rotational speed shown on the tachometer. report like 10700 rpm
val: 2850 rpm
